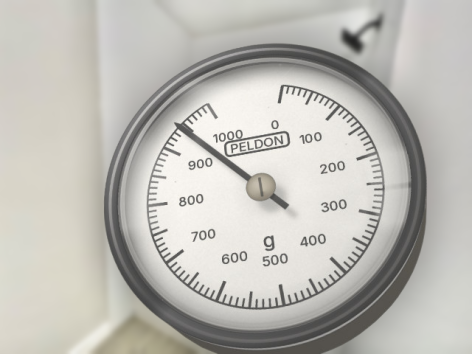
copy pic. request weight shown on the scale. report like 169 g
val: 940 g
